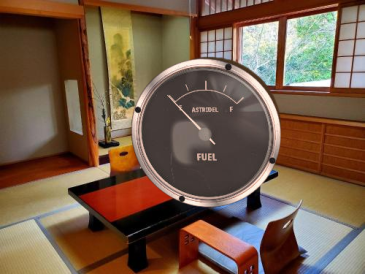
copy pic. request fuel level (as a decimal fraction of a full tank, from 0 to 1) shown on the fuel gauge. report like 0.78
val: 0
